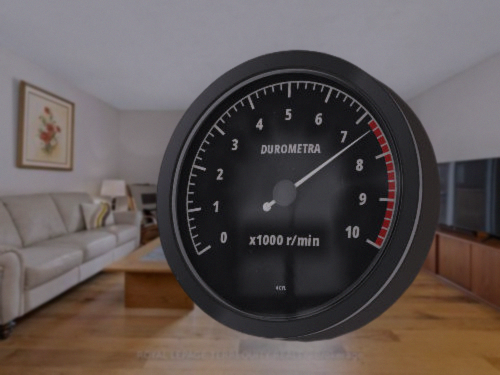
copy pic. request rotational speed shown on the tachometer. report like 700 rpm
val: 7400 rpm
